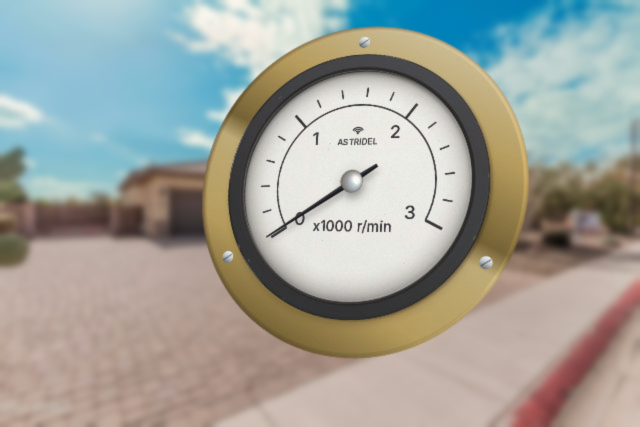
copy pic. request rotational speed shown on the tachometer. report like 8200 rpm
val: 0 rpm
